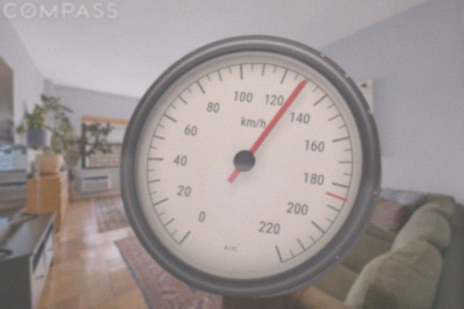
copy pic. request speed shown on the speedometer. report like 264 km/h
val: 130 km/h
